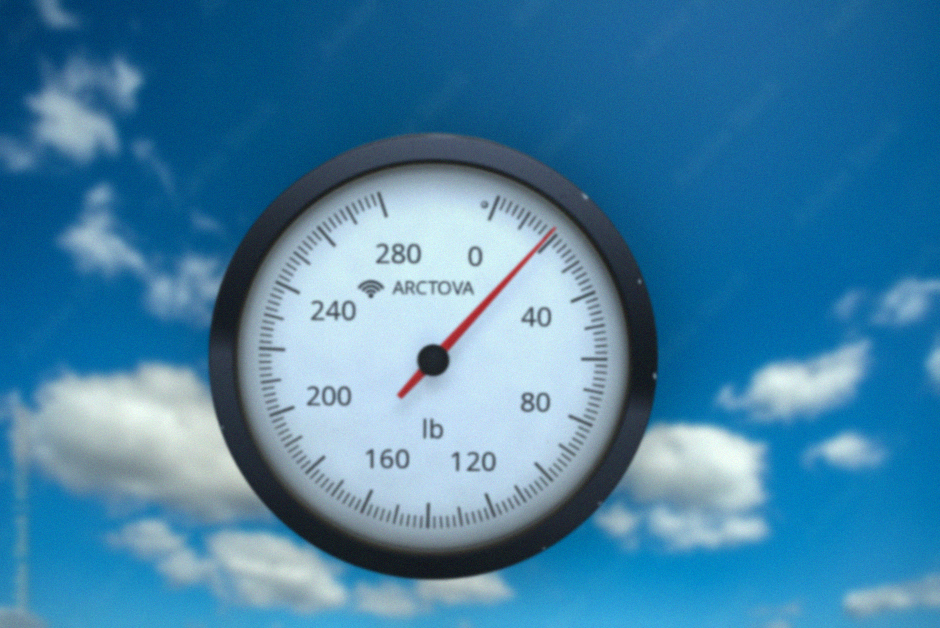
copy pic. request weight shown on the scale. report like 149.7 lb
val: 18 lb
